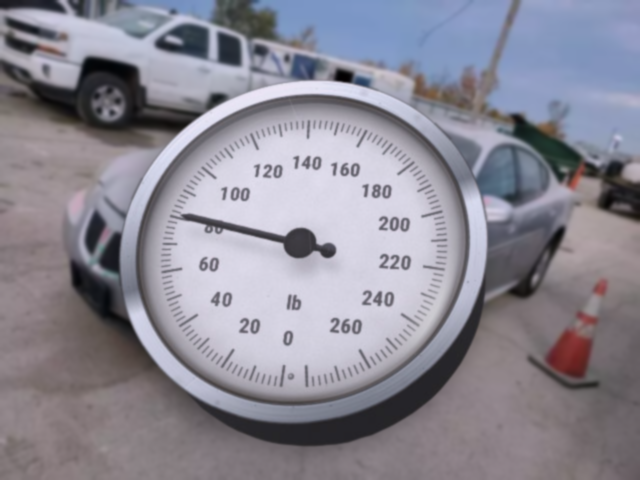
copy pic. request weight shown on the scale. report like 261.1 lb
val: 80 lb
